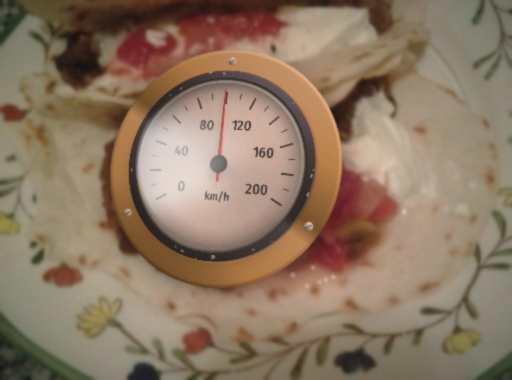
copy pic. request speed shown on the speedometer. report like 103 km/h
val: 100 km/h
